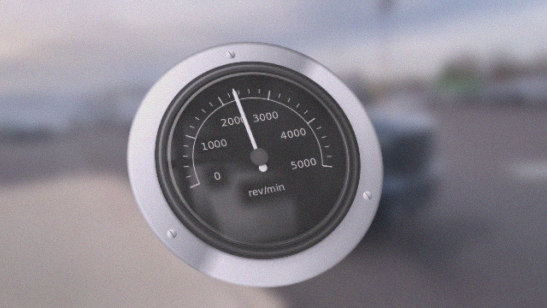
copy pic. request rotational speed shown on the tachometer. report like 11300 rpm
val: 2300 rpm
